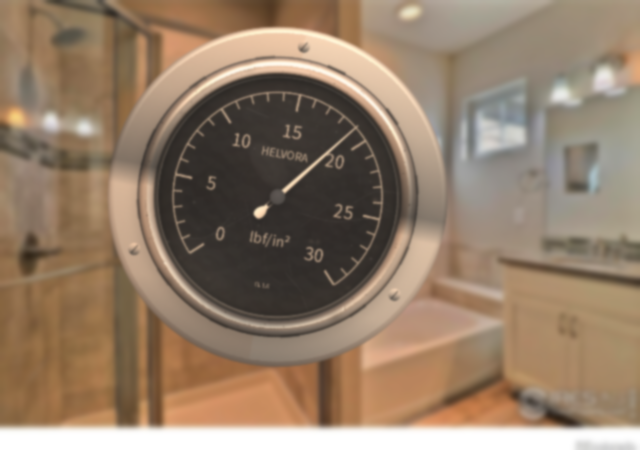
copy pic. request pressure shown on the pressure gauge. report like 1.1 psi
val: 19 psi
